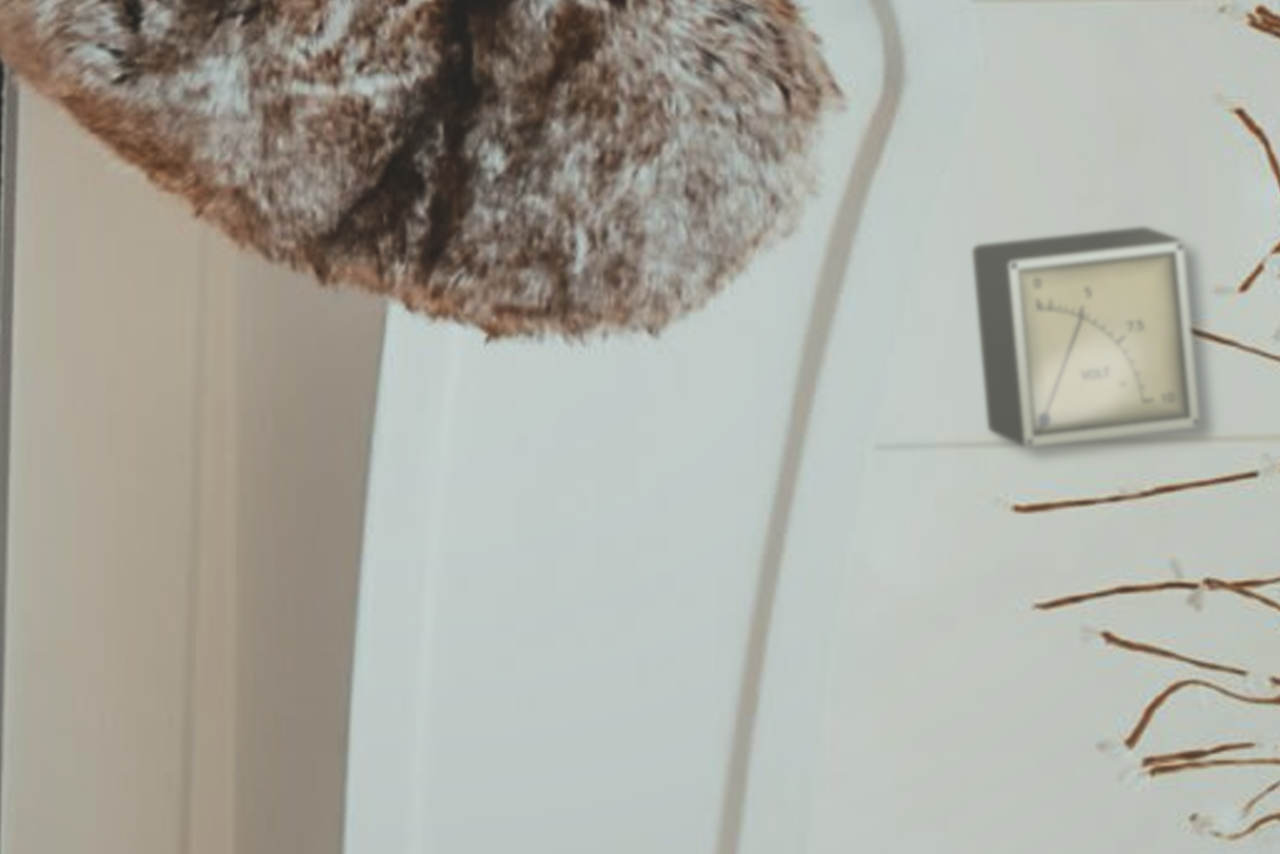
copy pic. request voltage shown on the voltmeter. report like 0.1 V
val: 5 V
